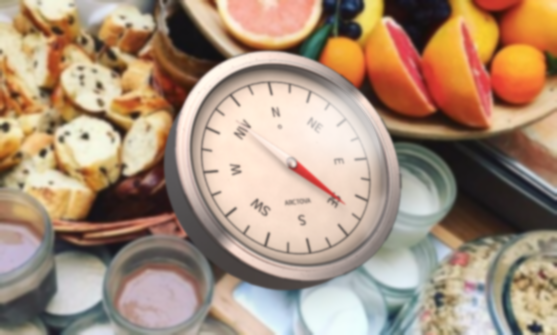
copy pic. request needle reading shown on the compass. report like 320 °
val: 135 °
